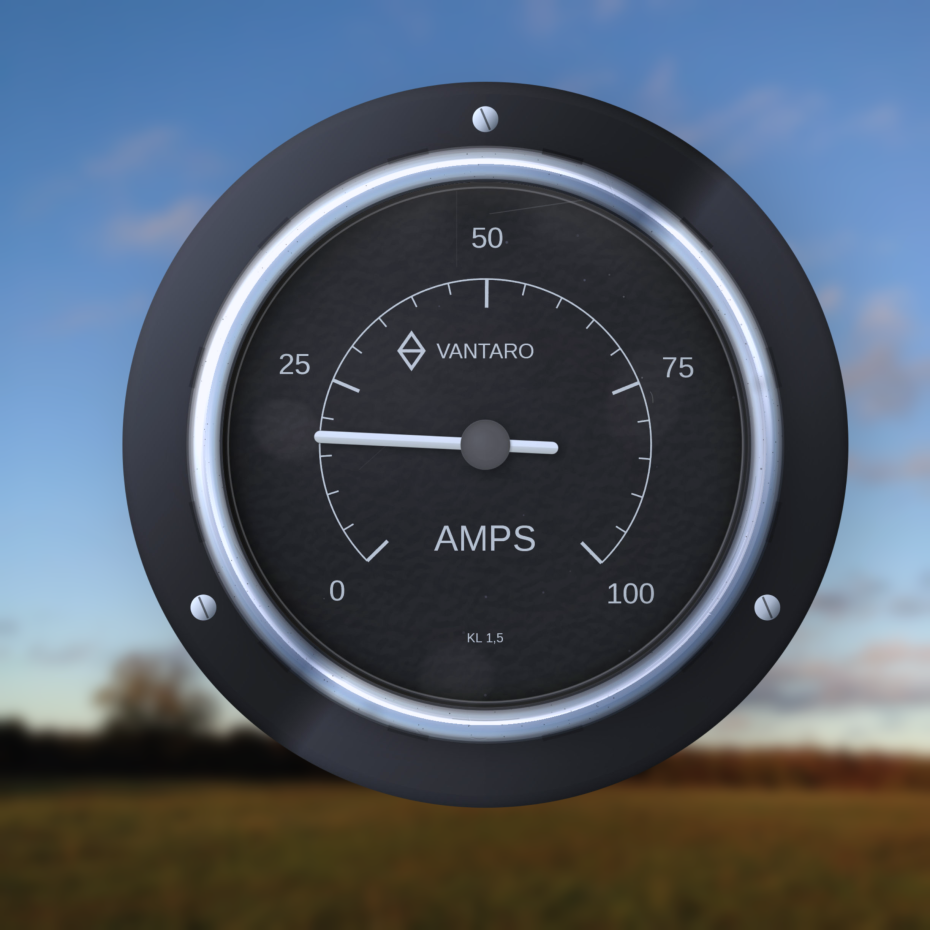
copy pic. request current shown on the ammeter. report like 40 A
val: 17.5 A
